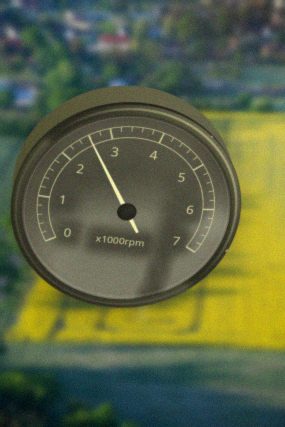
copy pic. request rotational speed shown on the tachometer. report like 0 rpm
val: 2600 rpm
